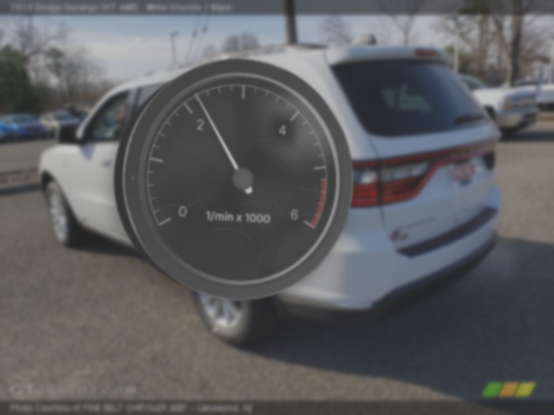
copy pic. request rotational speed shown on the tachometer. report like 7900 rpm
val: 2200 rpm
